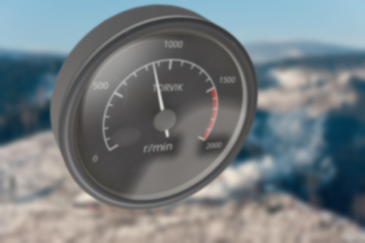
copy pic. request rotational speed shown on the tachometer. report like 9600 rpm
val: 850 rpm
